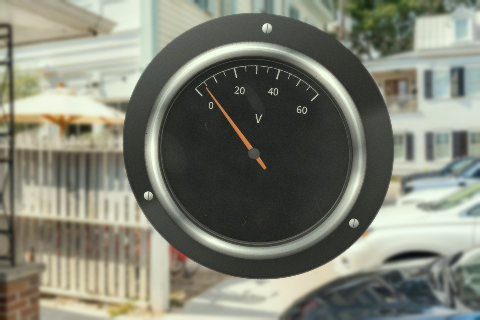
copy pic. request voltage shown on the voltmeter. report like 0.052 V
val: 5 V
